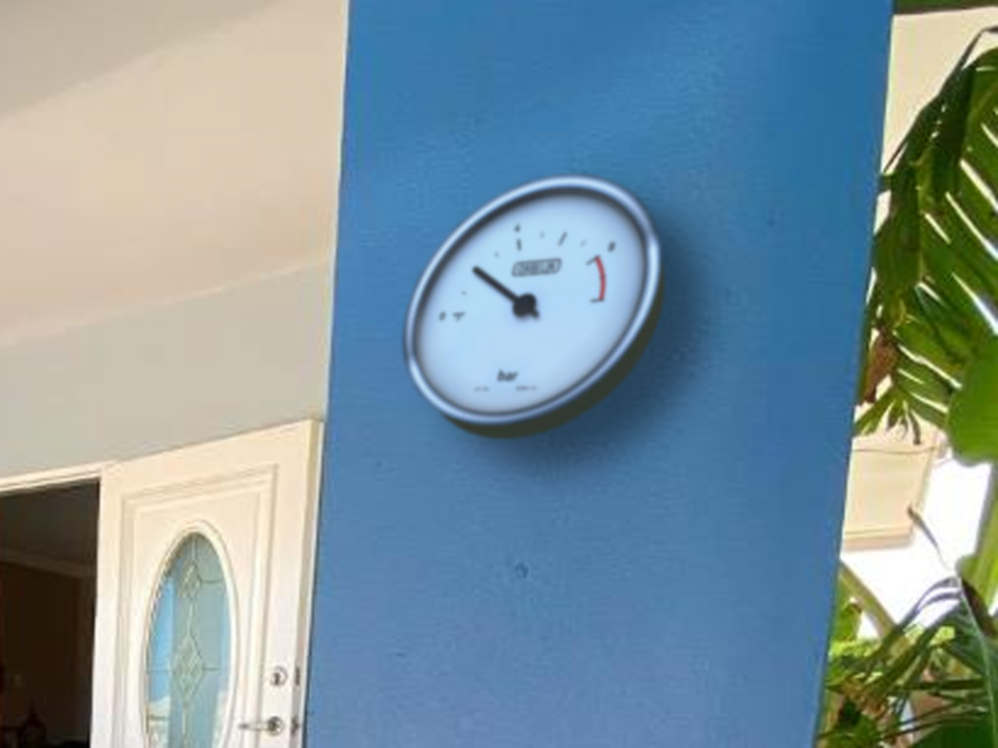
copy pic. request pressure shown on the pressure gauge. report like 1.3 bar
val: 2 bar
